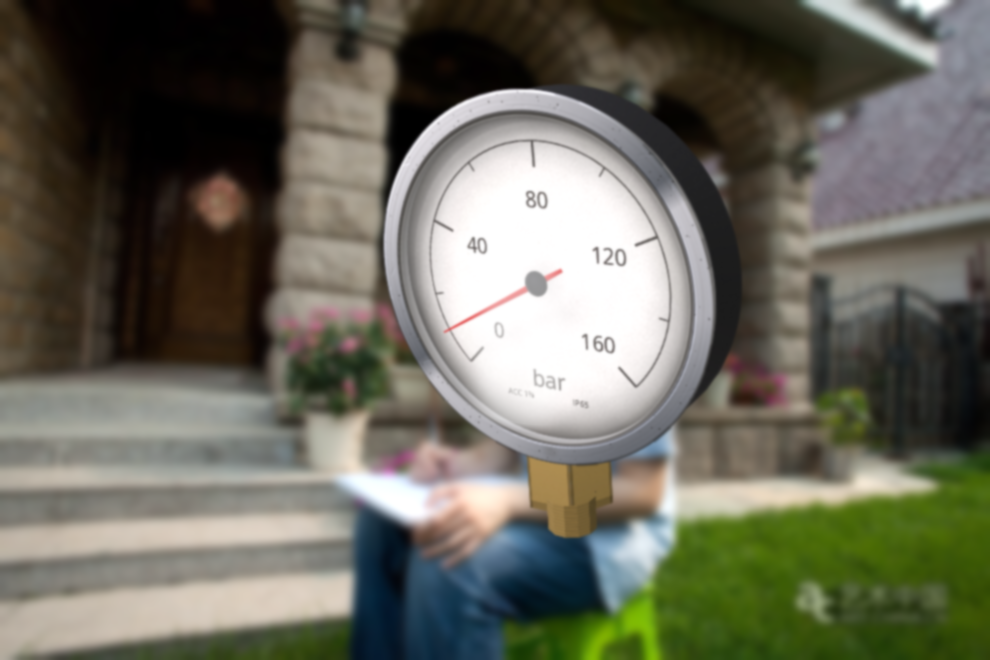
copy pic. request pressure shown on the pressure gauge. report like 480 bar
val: 10 bar
